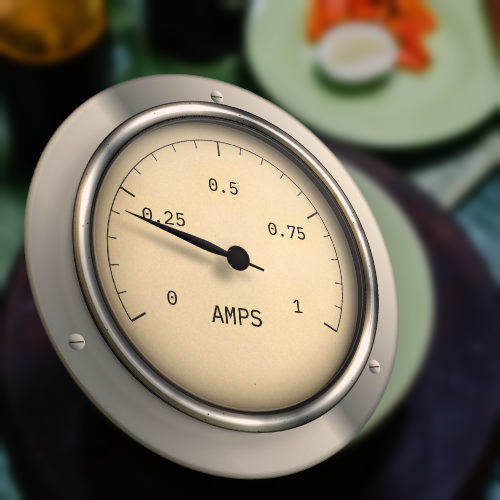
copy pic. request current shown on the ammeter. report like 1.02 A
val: 0.2 A
